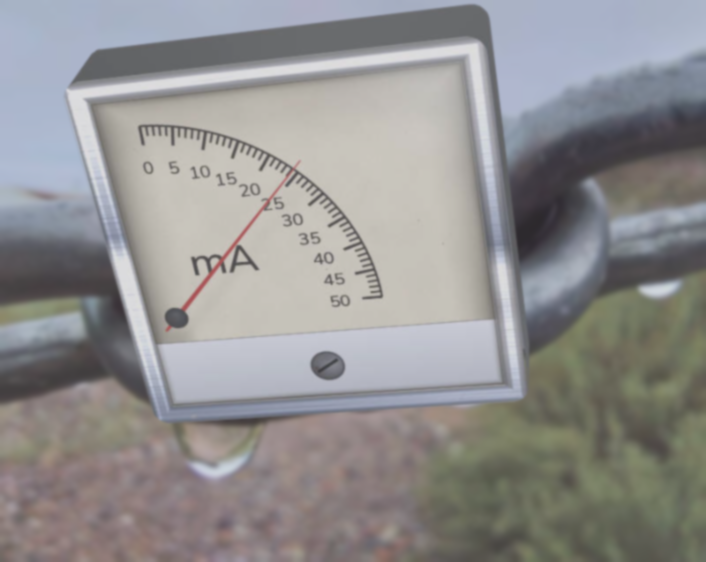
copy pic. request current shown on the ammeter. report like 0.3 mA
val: 24 mA
